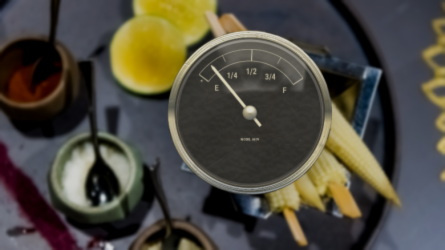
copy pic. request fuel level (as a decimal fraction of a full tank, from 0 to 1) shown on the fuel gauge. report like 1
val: 0.125
